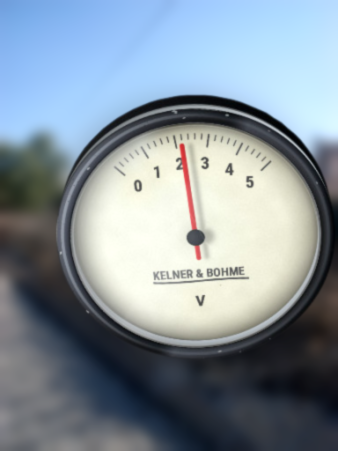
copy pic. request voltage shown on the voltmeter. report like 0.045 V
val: 2.2 V
